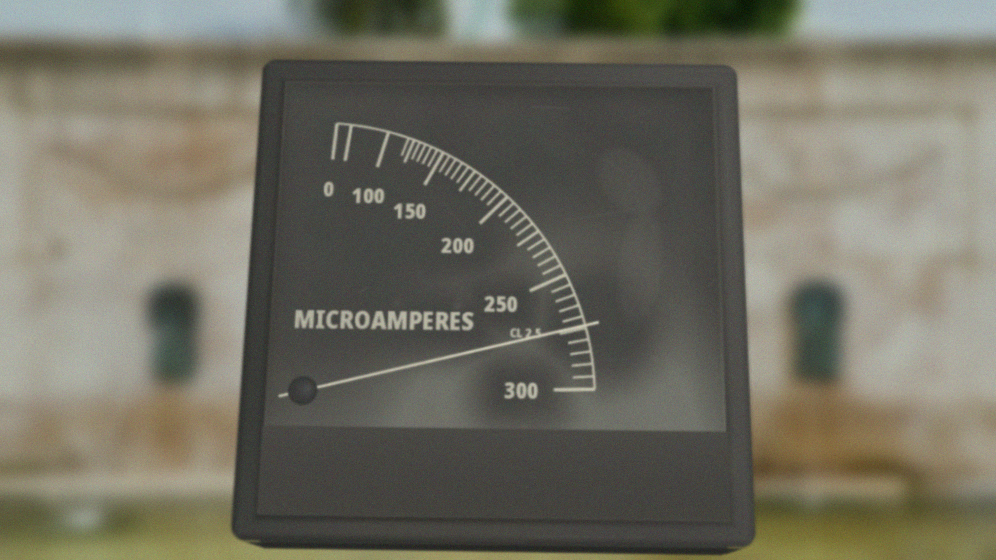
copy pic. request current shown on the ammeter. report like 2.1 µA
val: 275 µA
